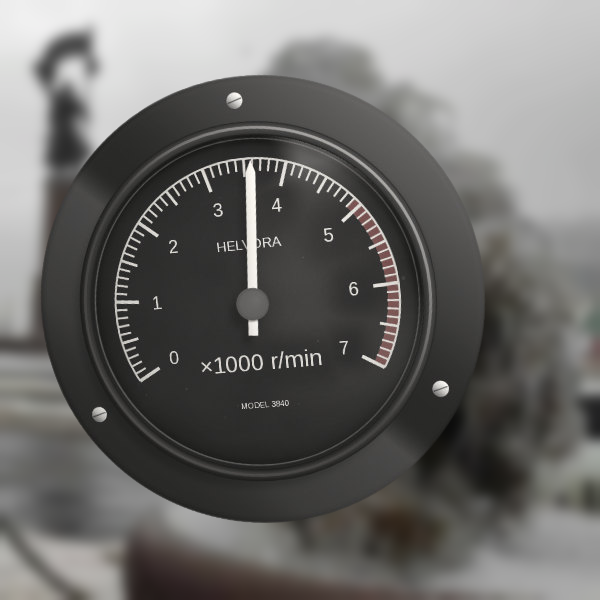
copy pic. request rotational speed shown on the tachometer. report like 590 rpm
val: 3600 rpm
